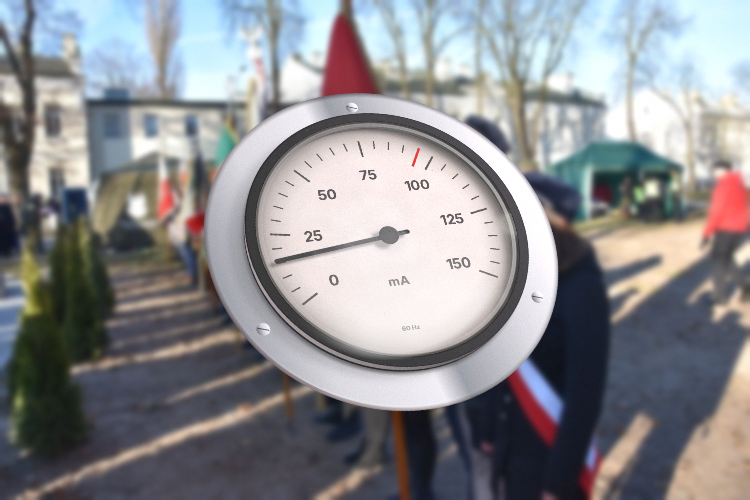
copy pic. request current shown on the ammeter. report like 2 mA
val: 15 mA
